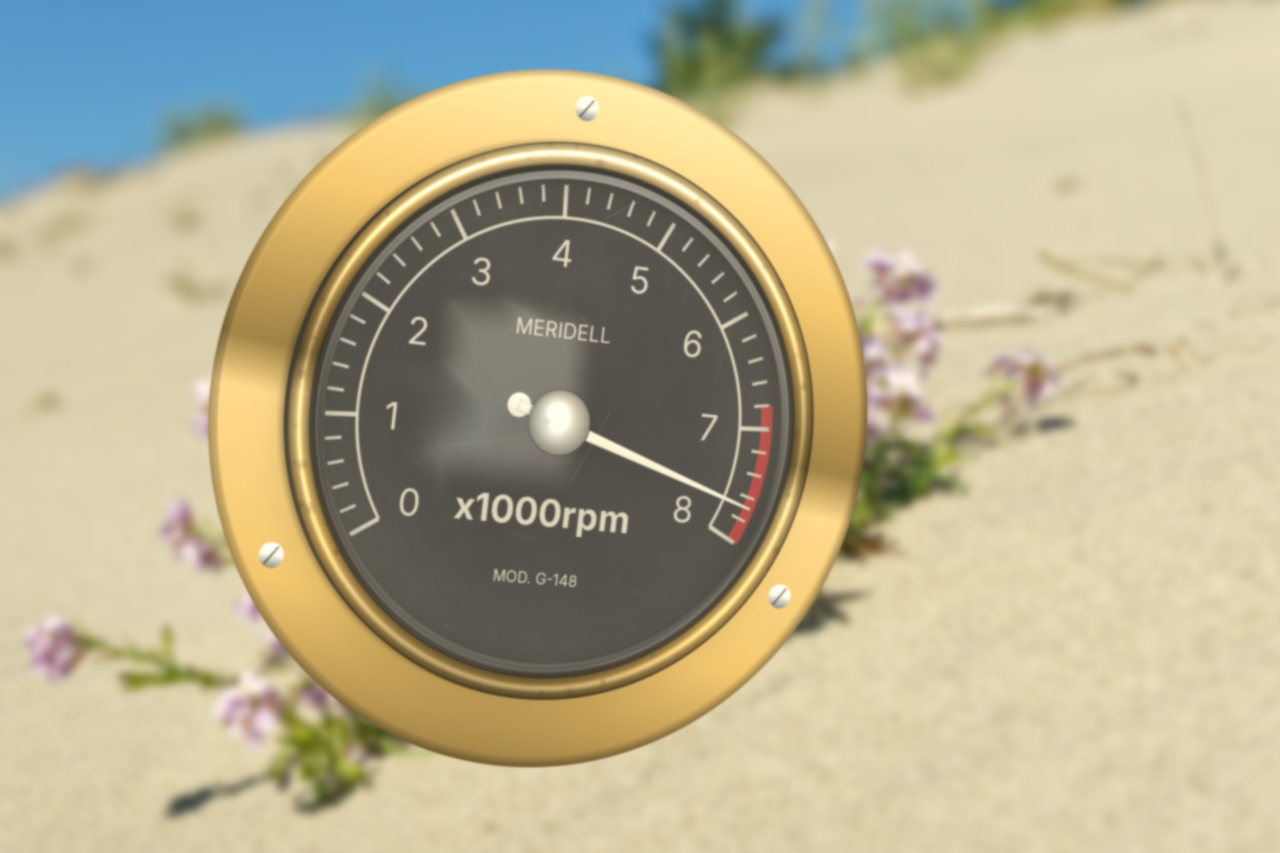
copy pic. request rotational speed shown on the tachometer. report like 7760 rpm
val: 7700 rpm
